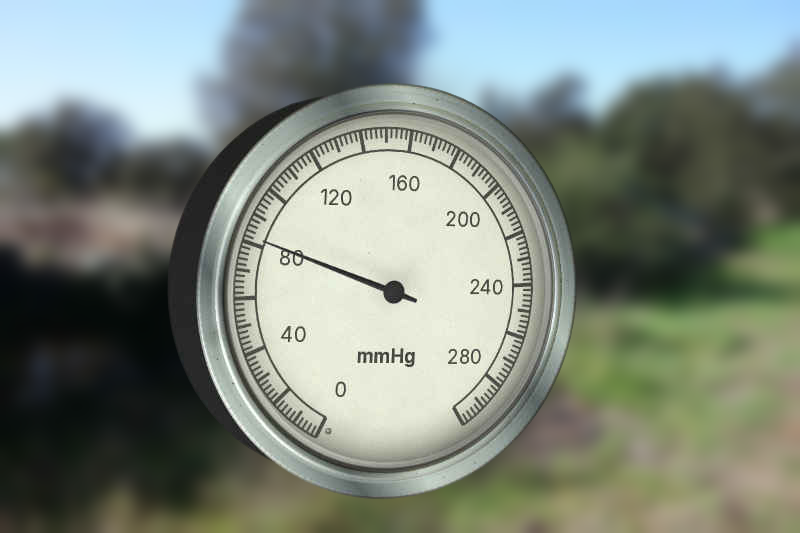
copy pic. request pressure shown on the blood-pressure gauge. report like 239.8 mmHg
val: 82 mmHg
